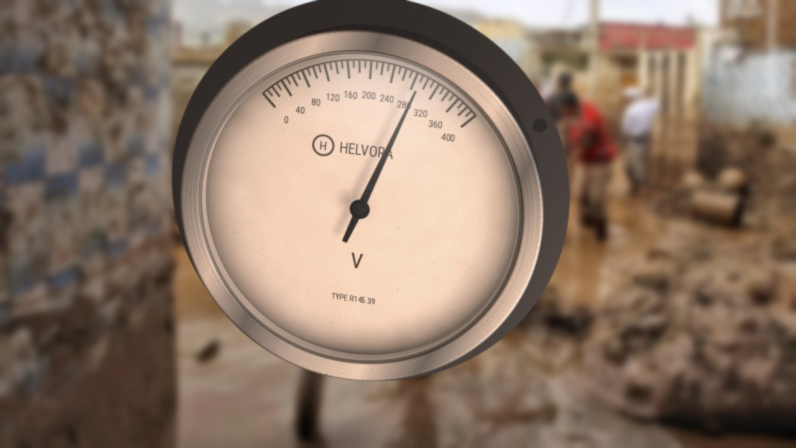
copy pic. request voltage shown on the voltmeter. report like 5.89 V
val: 290 V
